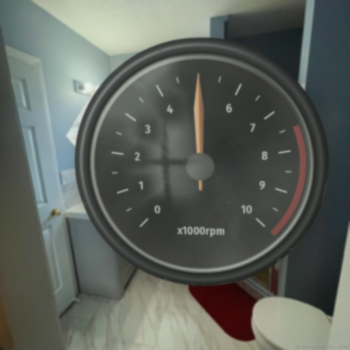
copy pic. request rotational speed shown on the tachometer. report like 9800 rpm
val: 5000 rpm
